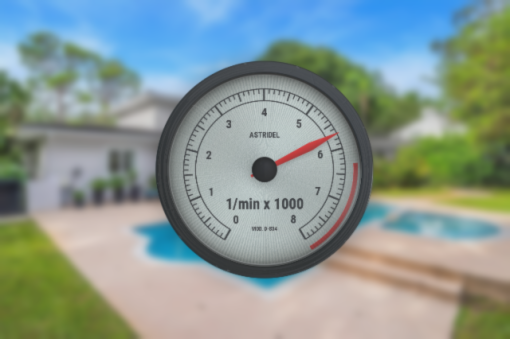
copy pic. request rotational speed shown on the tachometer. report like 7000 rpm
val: 5700 rpm
